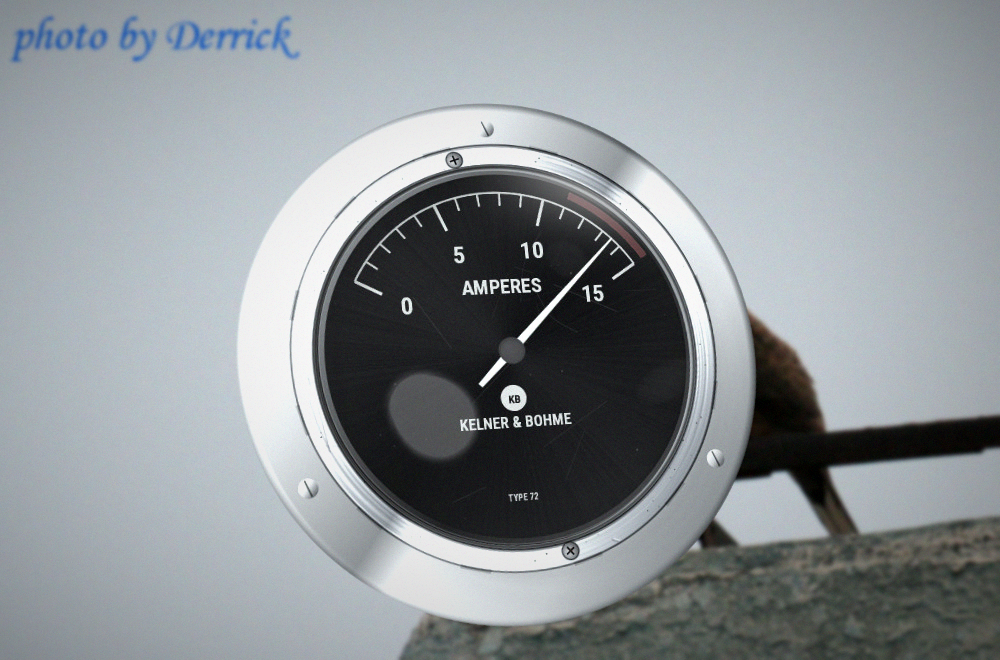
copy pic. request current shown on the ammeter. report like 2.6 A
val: 13.5 A
